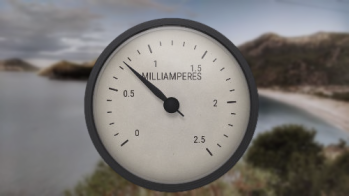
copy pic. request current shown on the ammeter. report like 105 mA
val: 0.75 mA
